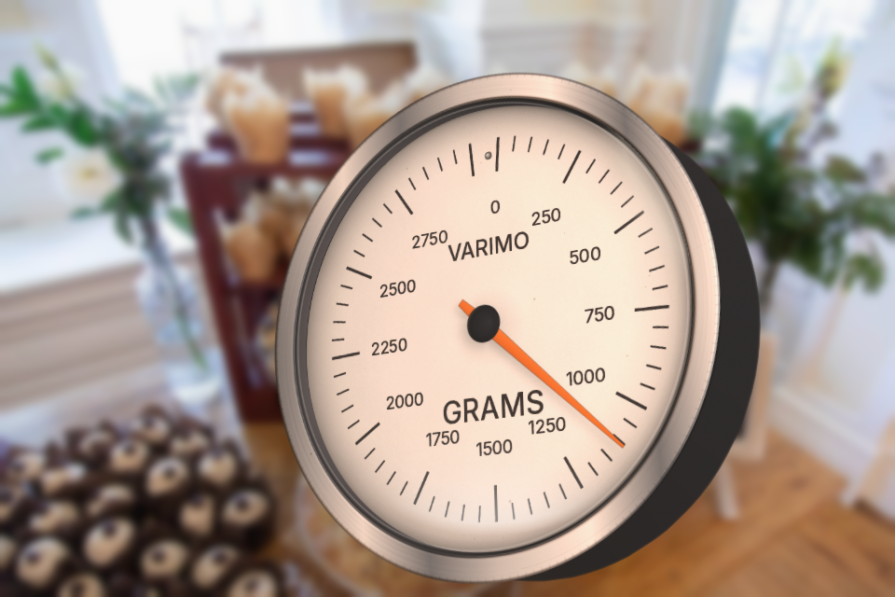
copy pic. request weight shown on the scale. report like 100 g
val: 1100 g
